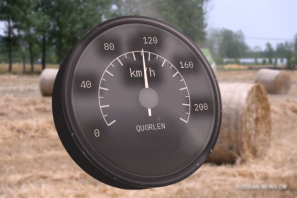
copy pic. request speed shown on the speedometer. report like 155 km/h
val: 110 km/h
